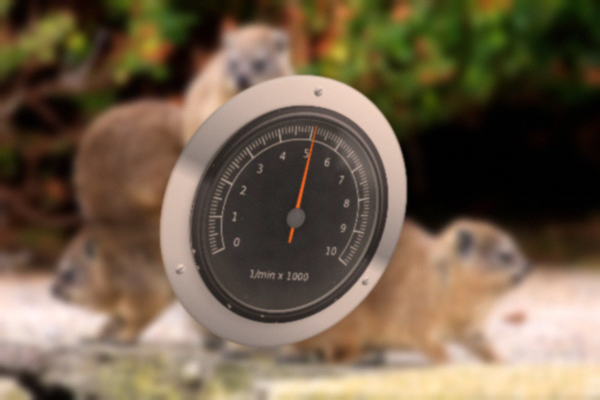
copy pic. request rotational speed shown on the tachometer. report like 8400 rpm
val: 5000 rpm
